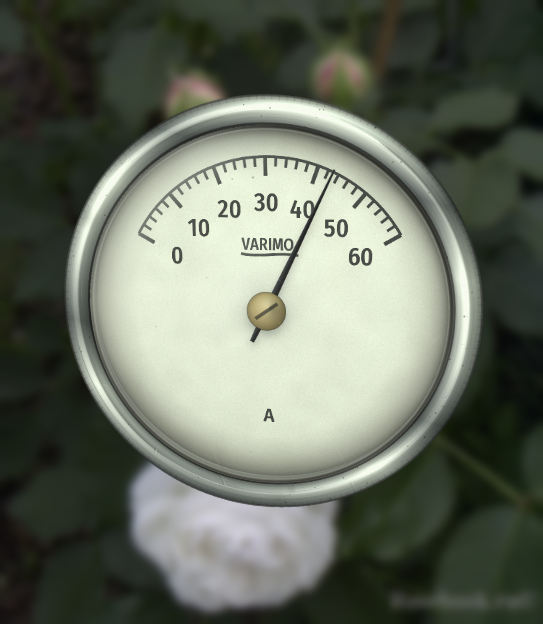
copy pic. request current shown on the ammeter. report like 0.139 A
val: 43 A
